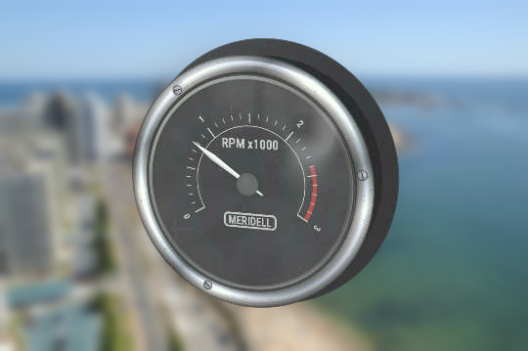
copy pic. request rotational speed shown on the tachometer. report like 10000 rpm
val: 800 rpm
